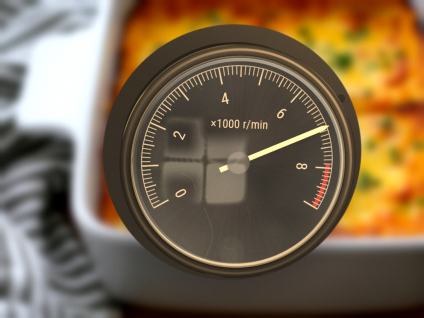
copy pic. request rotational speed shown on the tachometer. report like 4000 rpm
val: 7000 rpm
